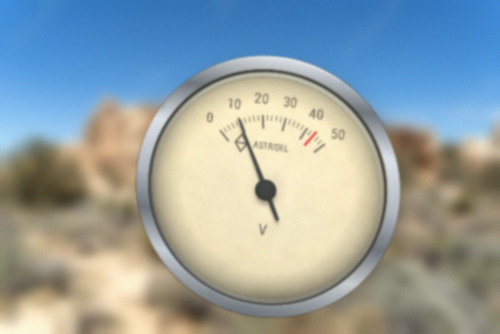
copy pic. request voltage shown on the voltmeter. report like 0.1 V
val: 10 V
